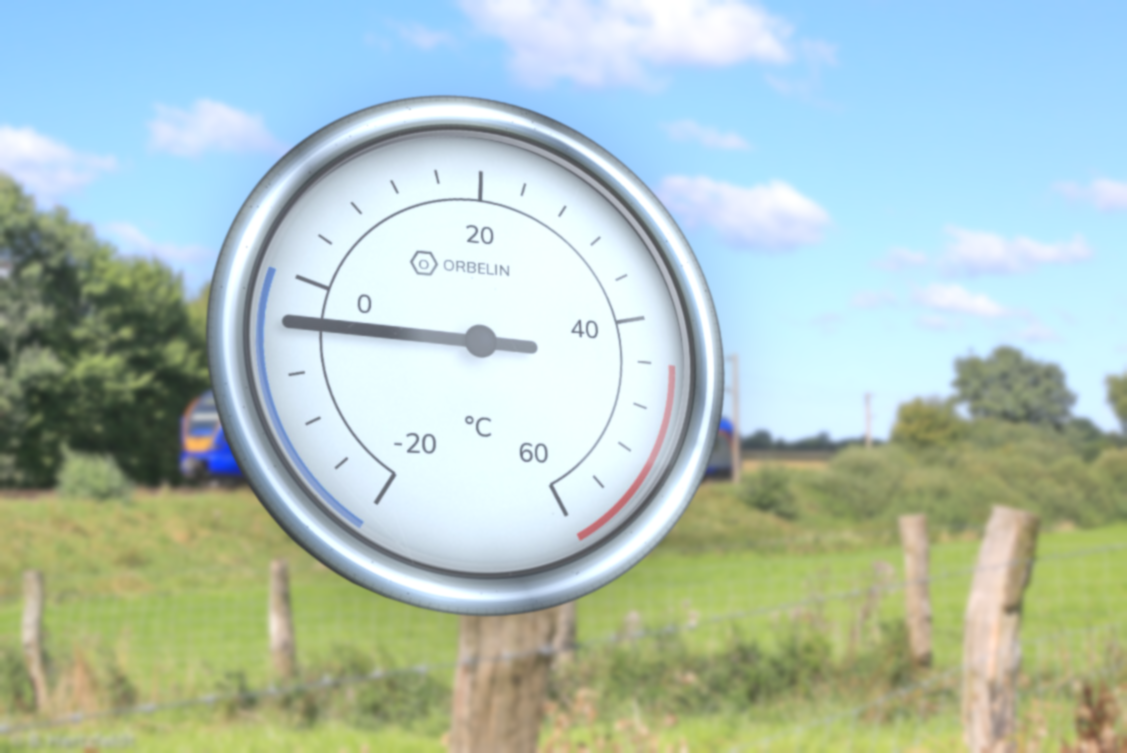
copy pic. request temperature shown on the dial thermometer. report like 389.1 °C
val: -4 °C
